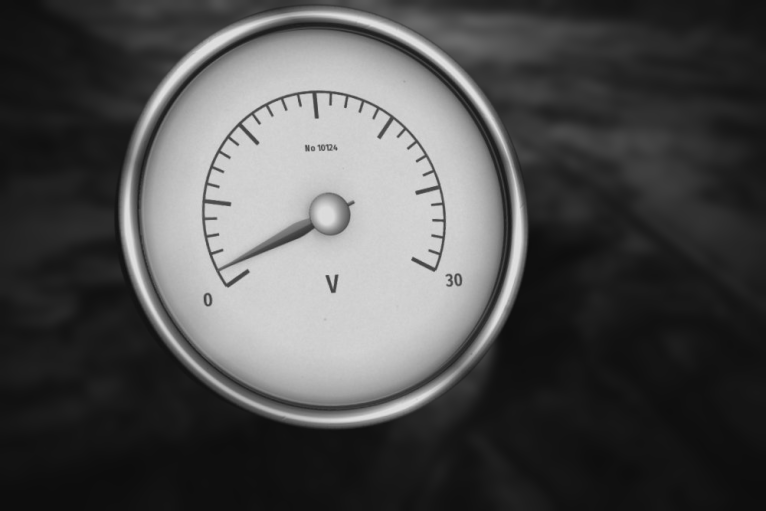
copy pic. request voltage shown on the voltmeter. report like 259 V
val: 1 V
